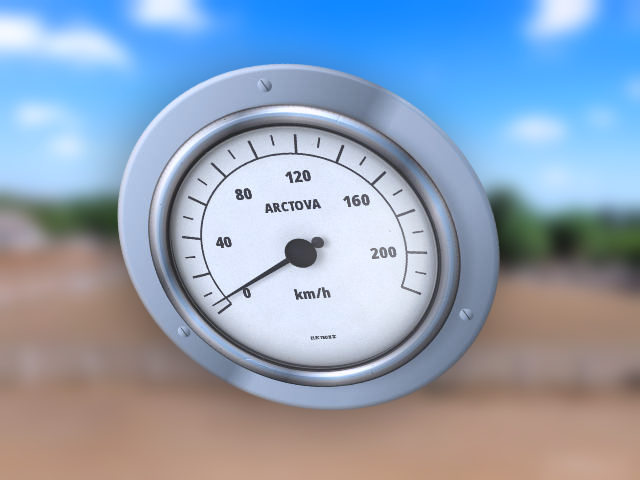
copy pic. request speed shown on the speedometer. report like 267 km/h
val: 5 km/h
